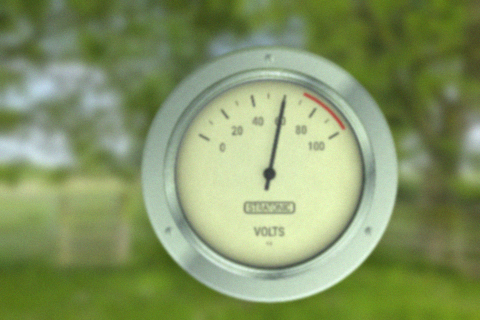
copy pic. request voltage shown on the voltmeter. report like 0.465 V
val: 60 V
